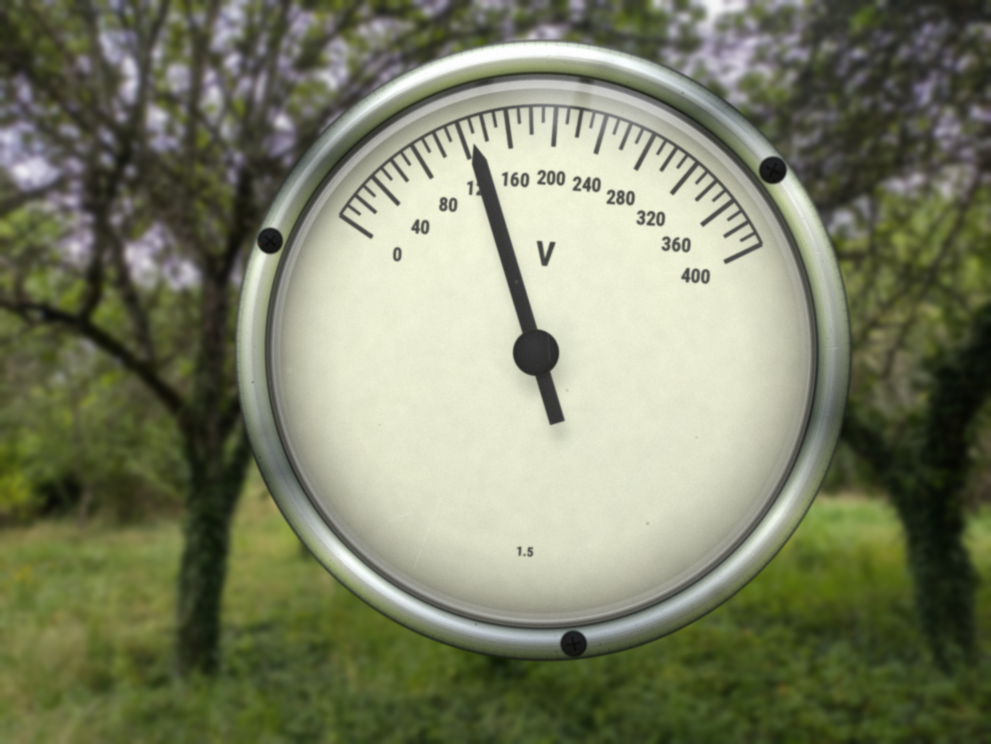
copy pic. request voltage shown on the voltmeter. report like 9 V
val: 130 V
